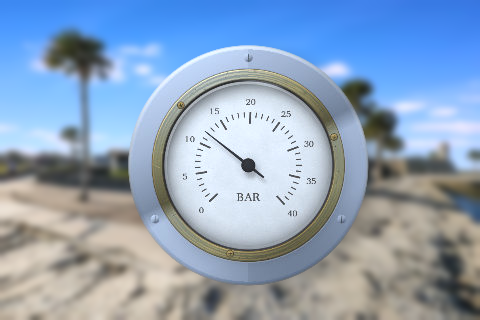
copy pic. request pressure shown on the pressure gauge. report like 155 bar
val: 12 bar
